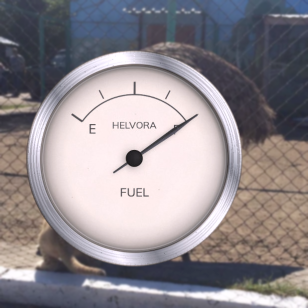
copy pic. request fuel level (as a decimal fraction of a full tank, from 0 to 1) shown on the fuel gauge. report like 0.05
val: 1
